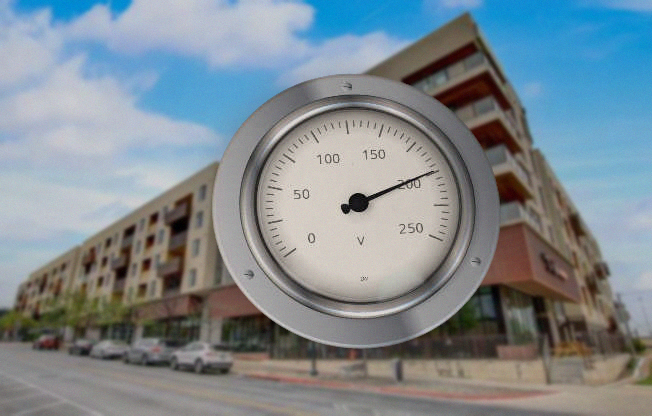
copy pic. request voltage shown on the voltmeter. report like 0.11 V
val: 200 V
